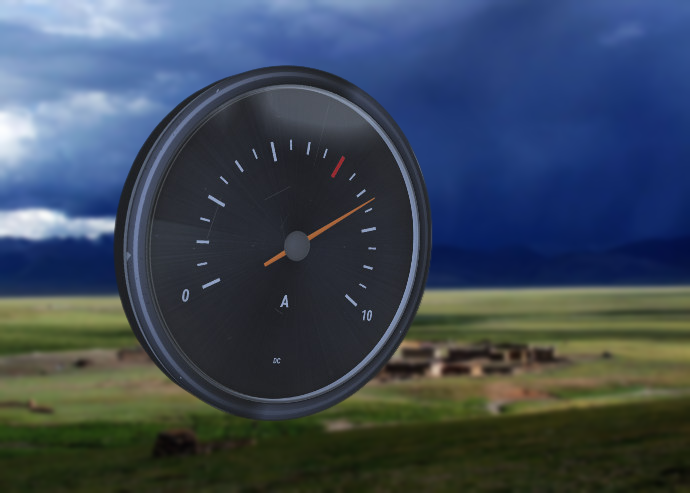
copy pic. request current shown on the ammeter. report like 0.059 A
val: 7.25 A
